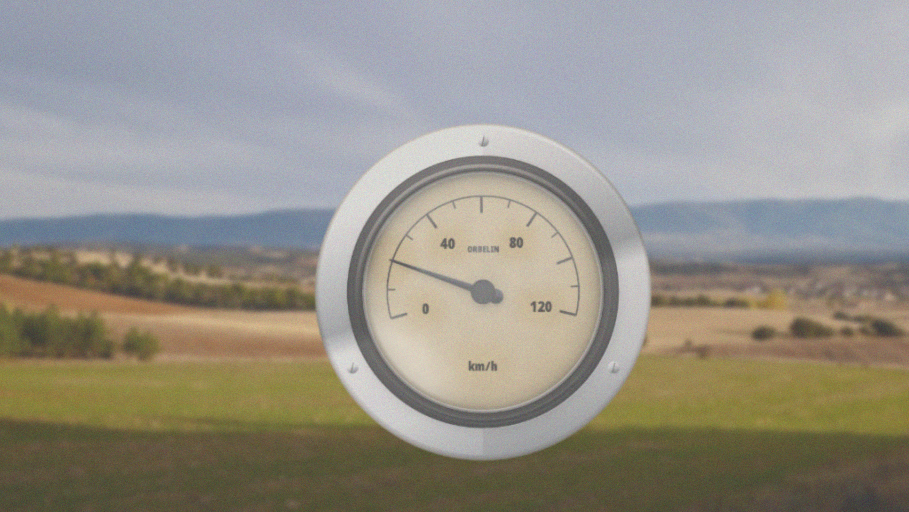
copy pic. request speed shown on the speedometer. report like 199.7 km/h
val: 20 km/h
